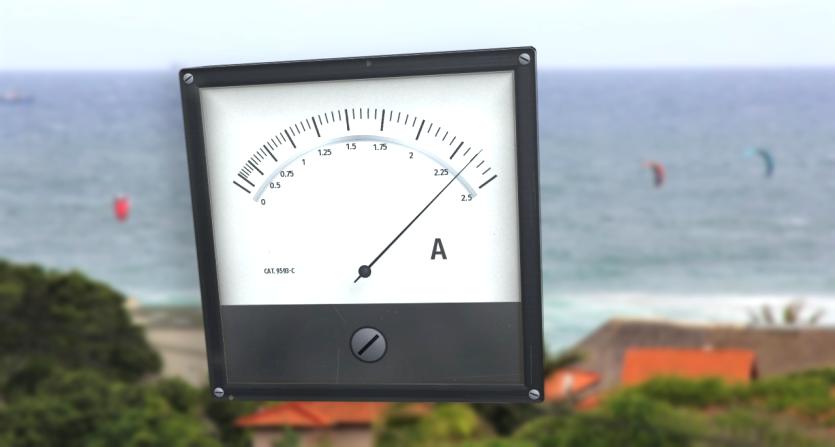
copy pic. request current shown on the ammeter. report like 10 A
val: 2.35 A
